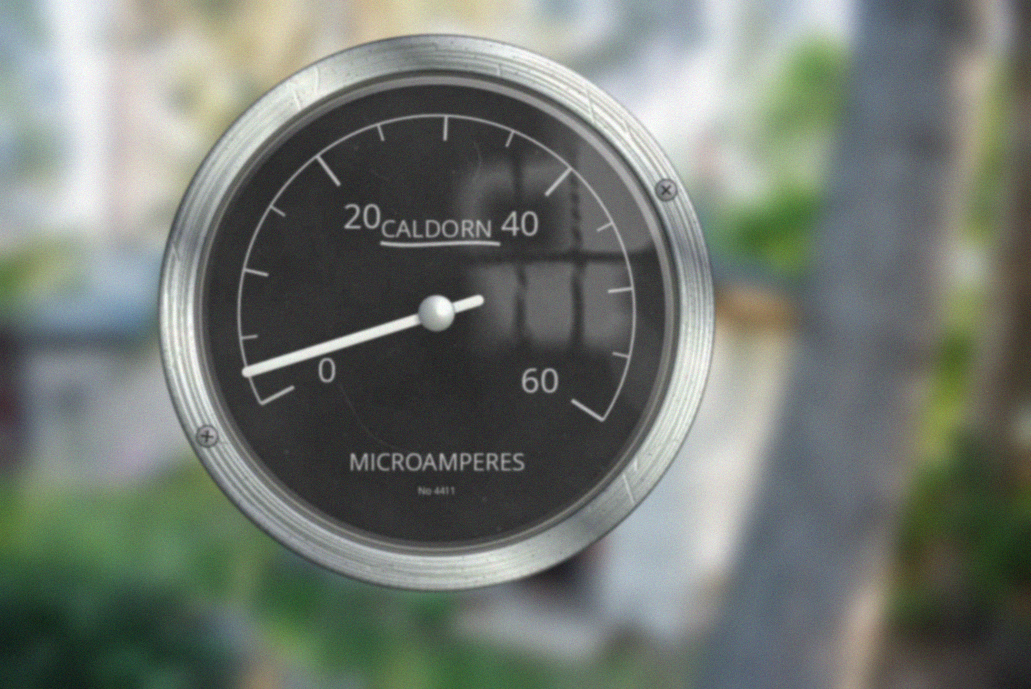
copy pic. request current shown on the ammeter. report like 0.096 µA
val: 2.5 µA
